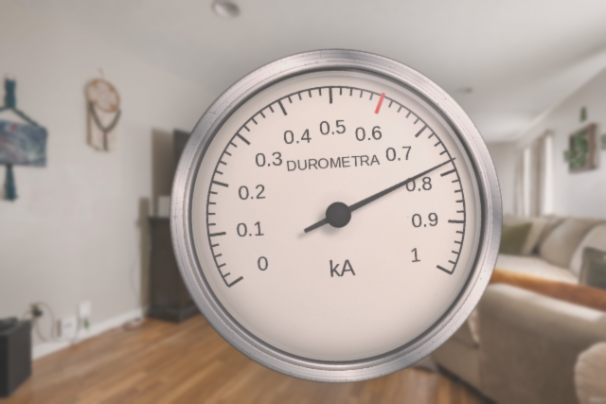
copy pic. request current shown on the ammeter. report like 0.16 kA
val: 0.78 kA
